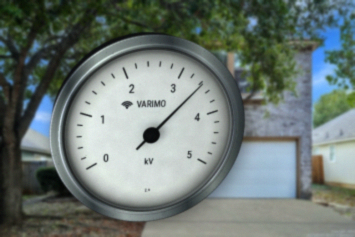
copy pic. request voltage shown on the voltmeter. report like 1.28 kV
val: 3.4 kV
